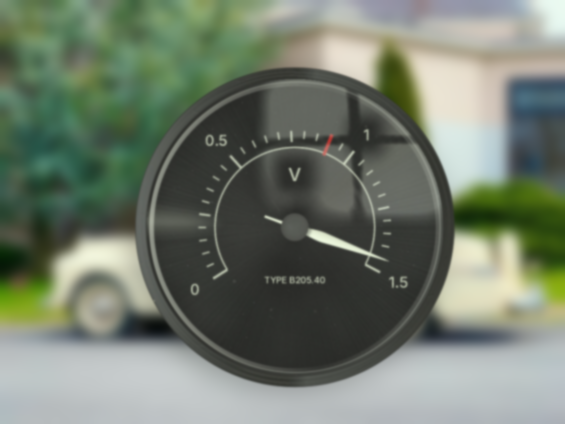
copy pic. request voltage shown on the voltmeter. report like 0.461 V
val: 1.45 V
